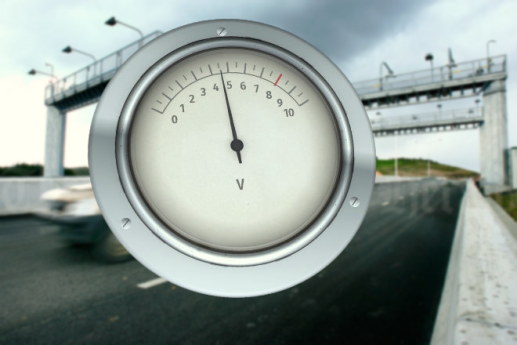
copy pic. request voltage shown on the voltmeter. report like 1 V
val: 4.5 V
